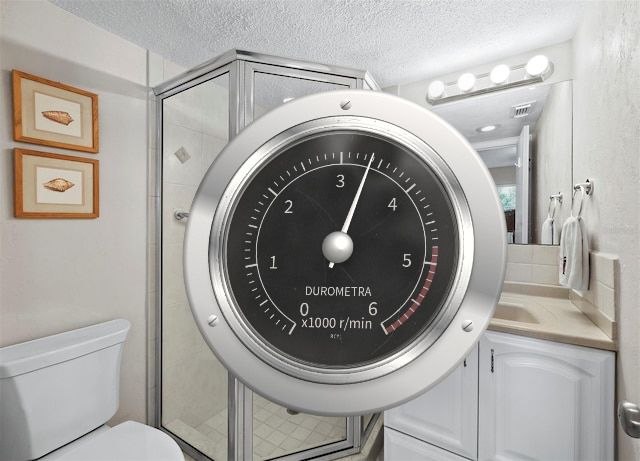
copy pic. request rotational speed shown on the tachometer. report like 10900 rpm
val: 3400 rpm
